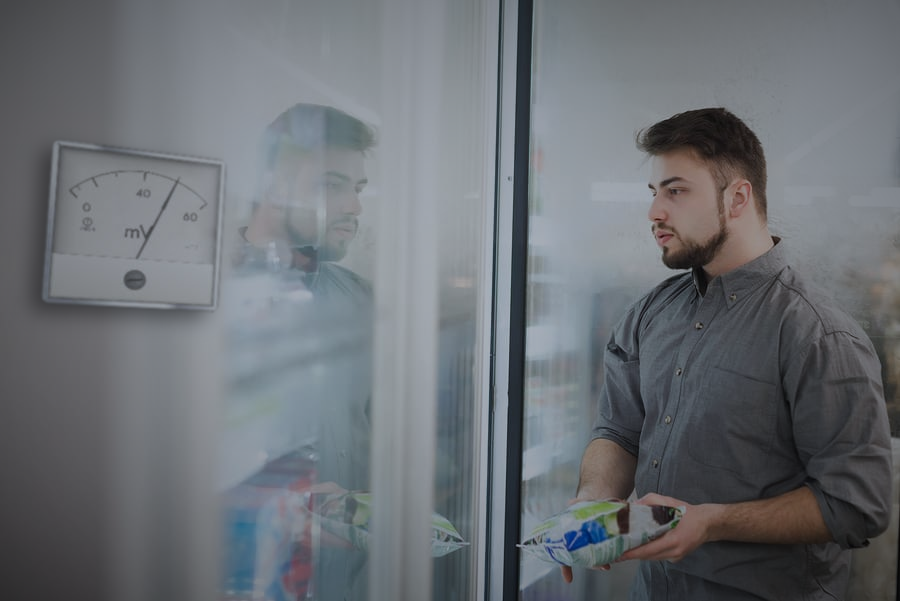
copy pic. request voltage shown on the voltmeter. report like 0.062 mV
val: 50 mV
